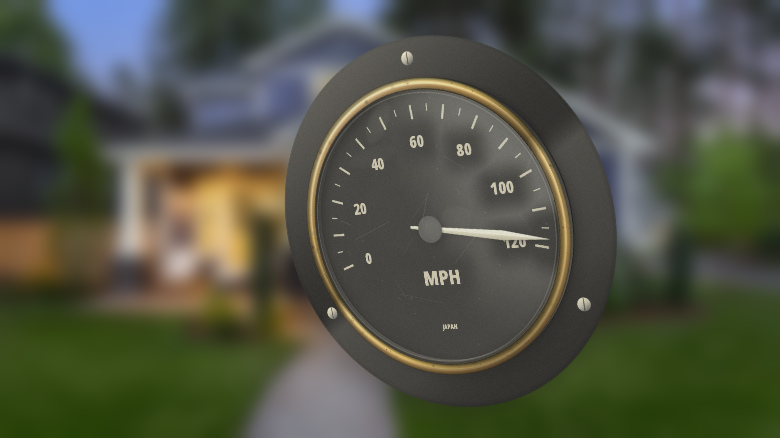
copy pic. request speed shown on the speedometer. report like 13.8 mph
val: 117.5 mph
